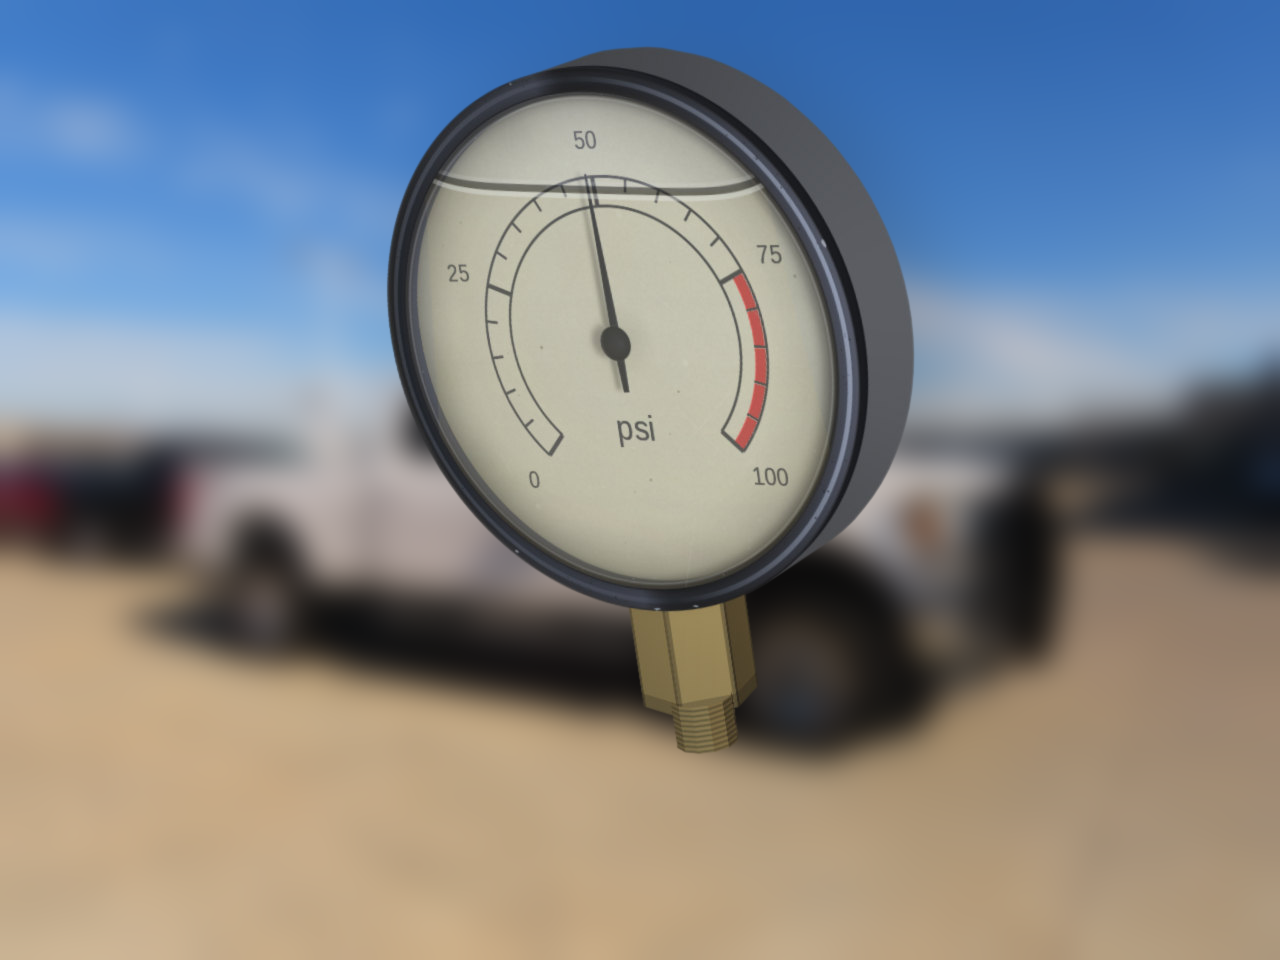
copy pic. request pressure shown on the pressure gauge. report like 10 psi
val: 50 psi
